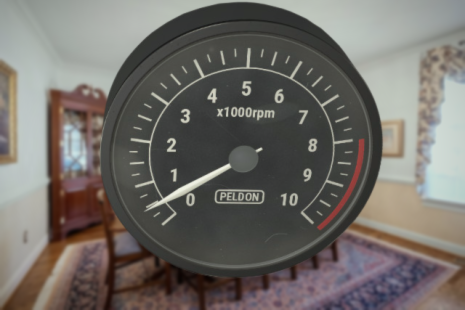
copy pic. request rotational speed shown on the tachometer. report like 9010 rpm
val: 500 rpm
